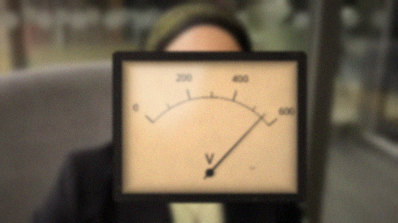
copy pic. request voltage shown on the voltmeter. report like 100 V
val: 550 V
